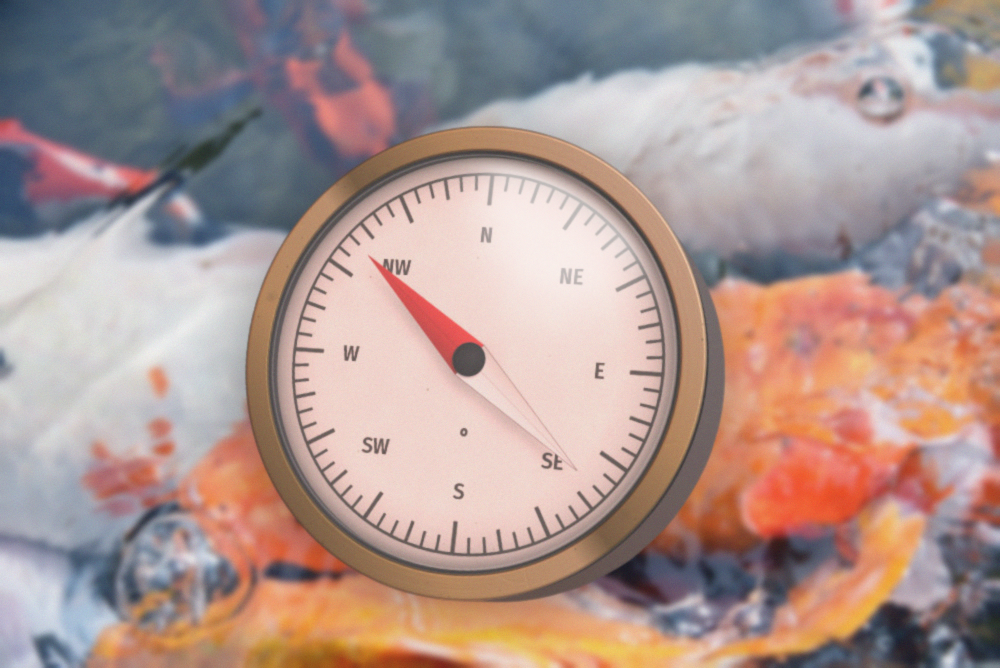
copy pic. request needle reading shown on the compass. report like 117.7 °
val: 310 °
